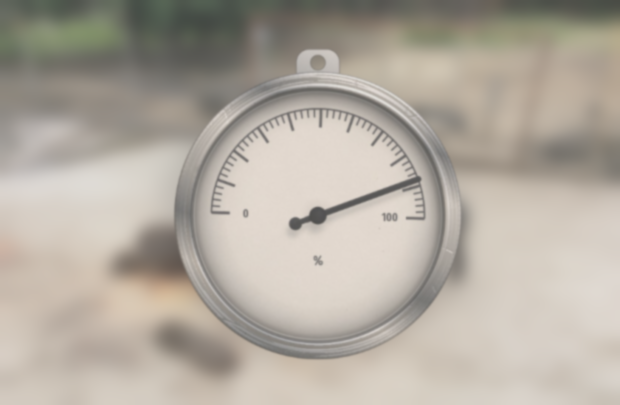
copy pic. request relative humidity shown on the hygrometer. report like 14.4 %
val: 88 %
